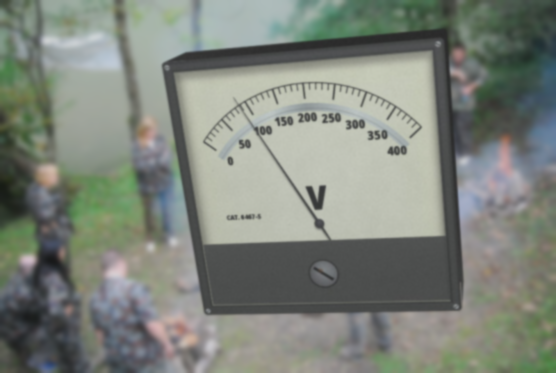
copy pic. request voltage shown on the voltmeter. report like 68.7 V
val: 90 V
